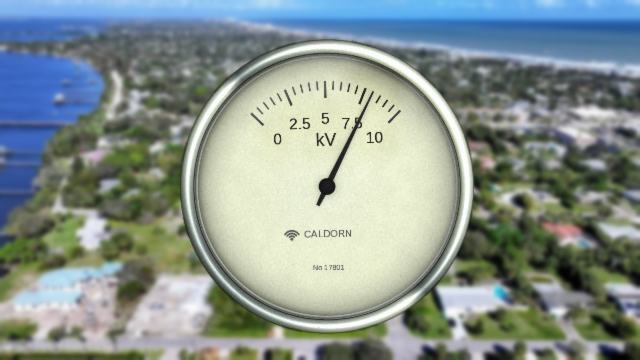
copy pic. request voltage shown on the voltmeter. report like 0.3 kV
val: 8 kV
